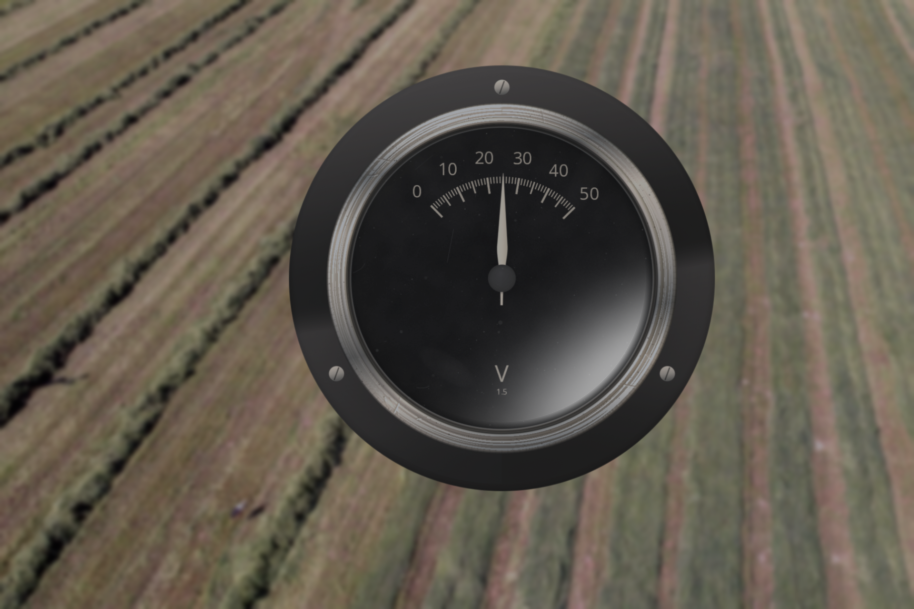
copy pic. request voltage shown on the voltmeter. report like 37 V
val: 25 V
